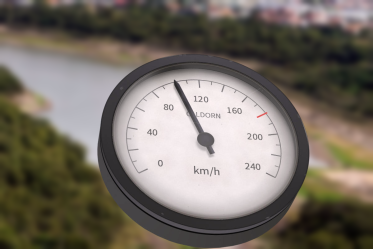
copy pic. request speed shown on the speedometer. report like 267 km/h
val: 100 km/h
